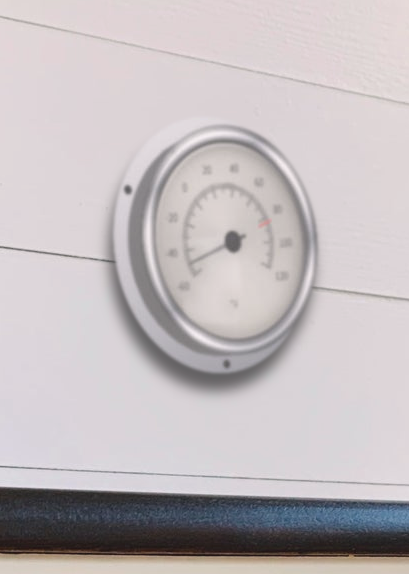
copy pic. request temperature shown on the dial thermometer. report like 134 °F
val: -50 °F
